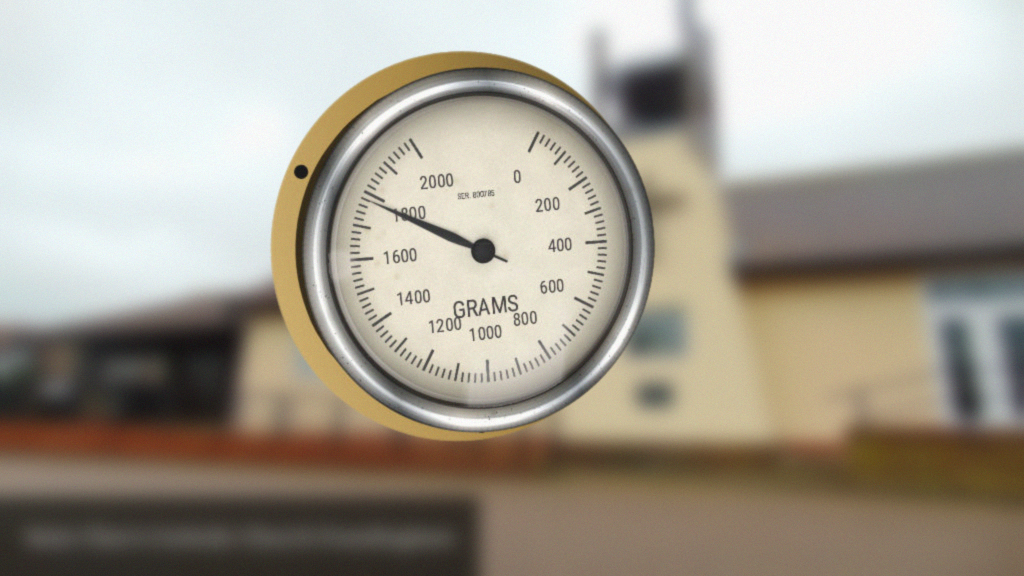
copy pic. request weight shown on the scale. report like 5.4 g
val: 1780 g
